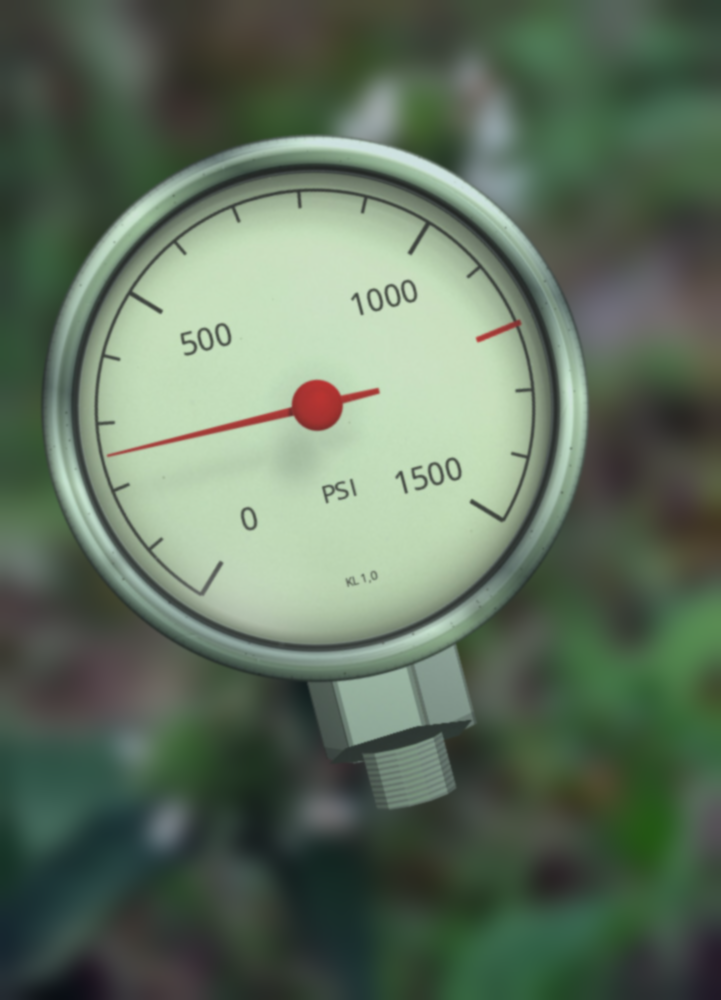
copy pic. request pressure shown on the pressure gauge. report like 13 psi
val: 250 psi
